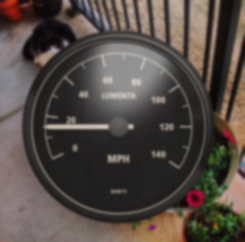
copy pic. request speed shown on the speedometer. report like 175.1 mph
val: 15 mph
